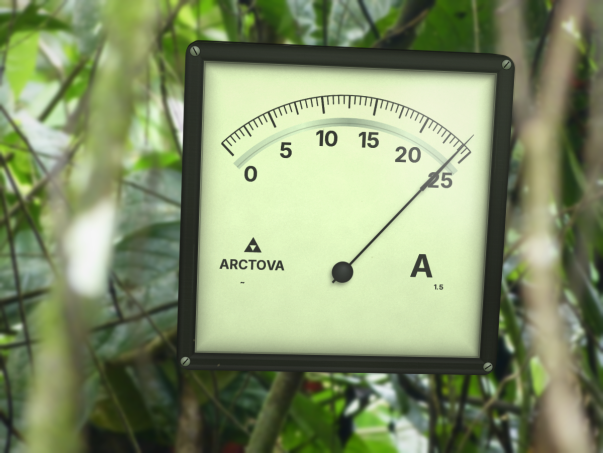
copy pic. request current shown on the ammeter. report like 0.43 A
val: 24 A
